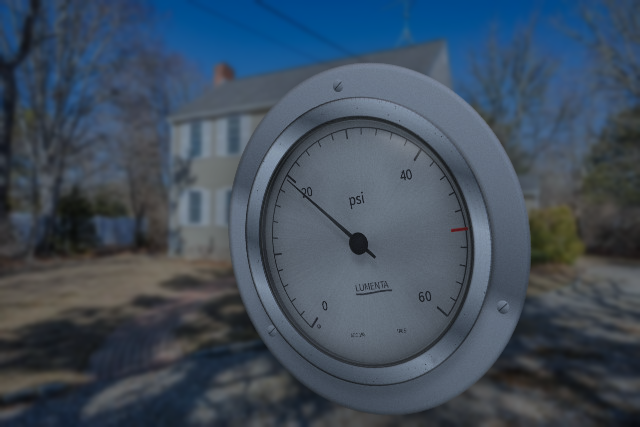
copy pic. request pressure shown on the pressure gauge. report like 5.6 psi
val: 20 psi
